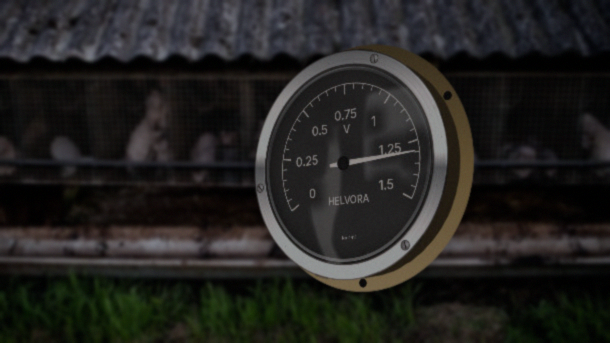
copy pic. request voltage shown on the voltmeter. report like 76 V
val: 1.3 V
